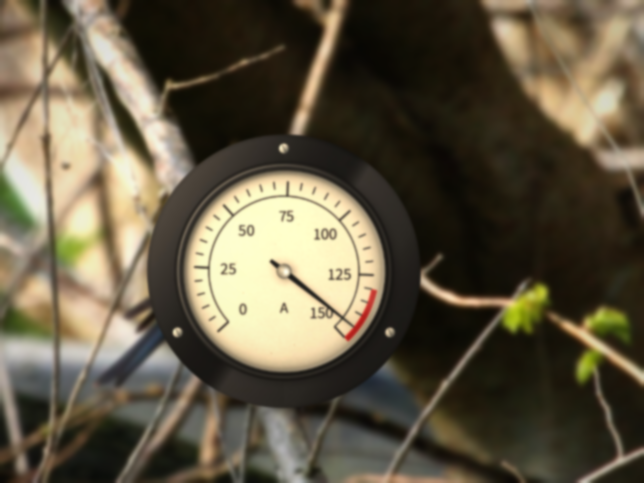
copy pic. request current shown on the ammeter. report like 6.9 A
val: 145 A
